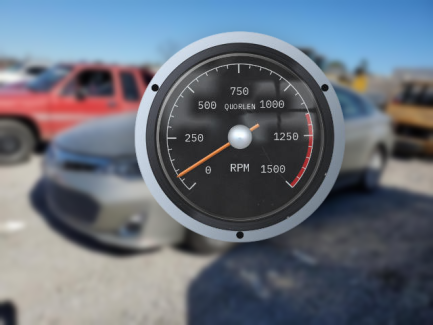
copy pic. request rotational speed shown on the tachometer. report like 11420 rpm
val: 75 rpm
